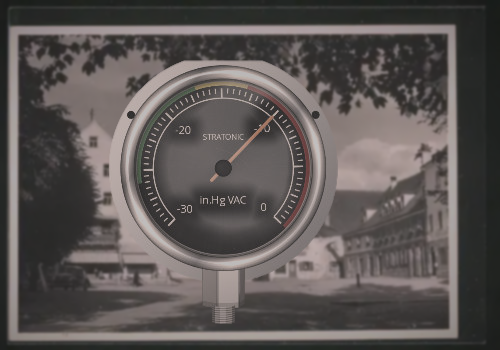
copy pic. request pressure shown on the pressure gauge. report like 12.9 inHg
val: -10 inHg
